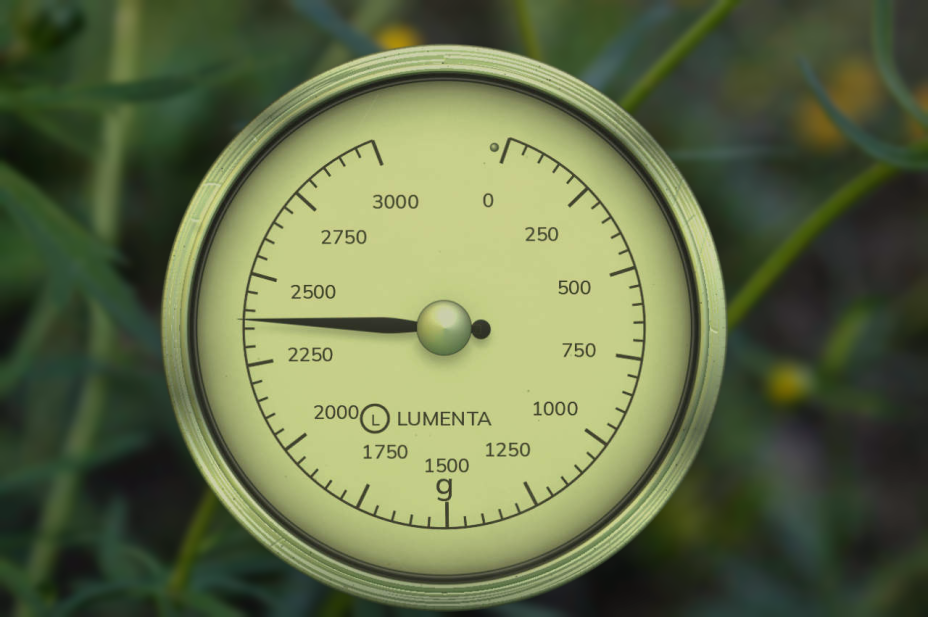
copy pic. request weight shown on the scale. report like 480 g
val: 2375 g
